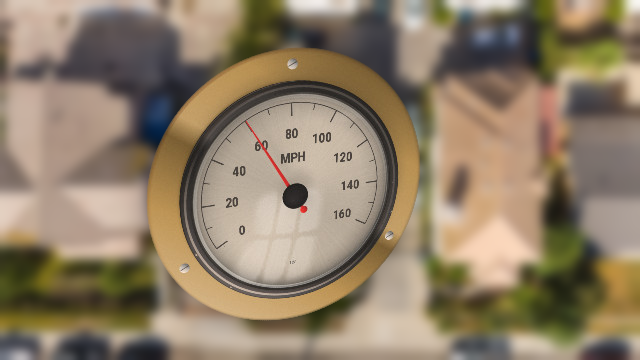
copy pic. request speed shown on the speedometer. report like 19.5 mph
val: 60 mph
